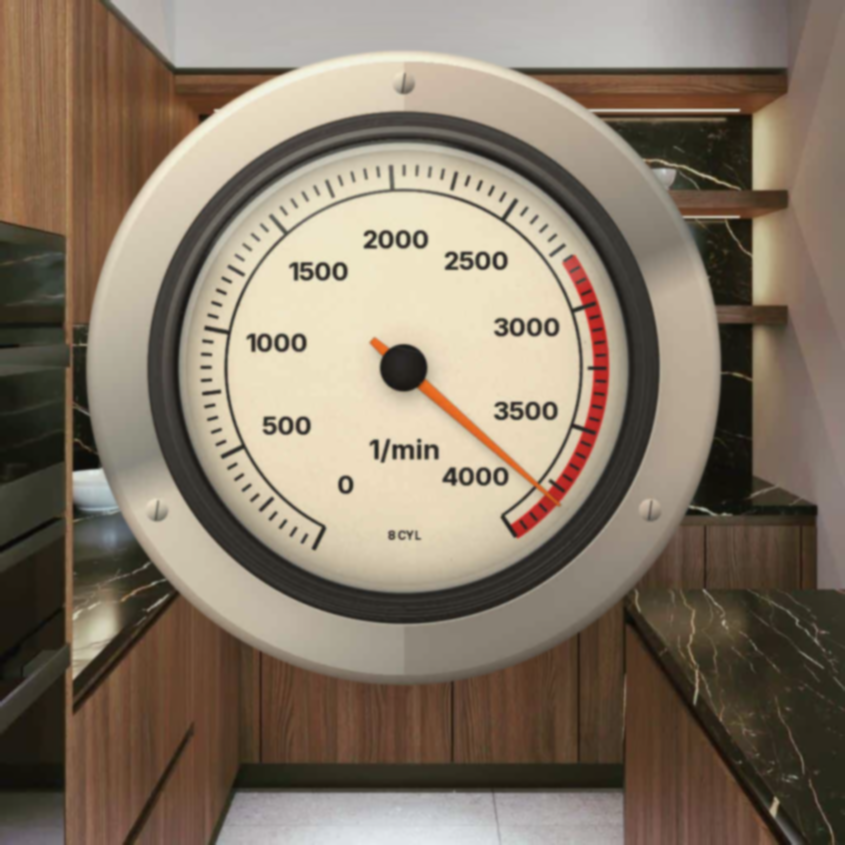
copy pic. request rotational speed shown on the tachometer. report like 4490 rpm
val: 3800 rpm
